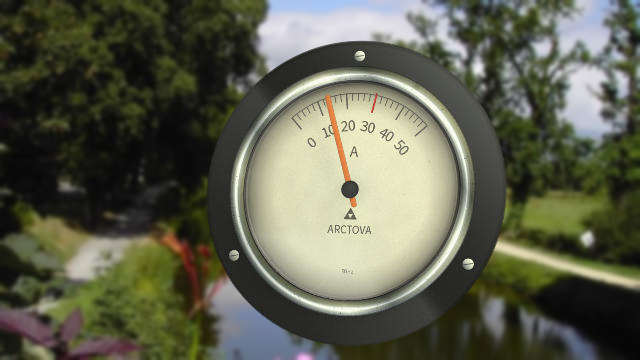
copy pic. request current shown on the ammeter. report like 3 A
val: 14 A
